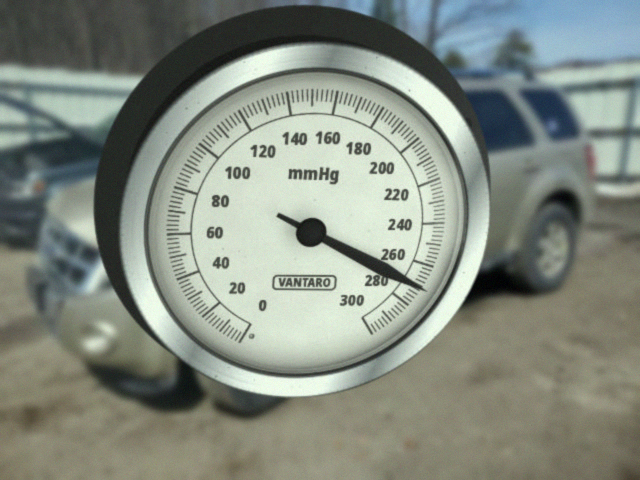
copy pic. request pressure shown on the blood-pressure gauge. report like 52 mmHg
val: 270 mmHg
